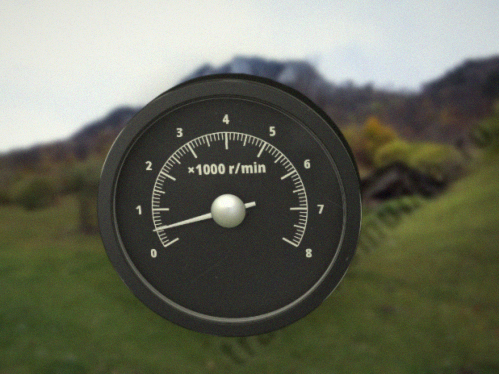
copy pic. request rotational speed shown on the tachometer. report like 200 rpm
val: 500 rpm
